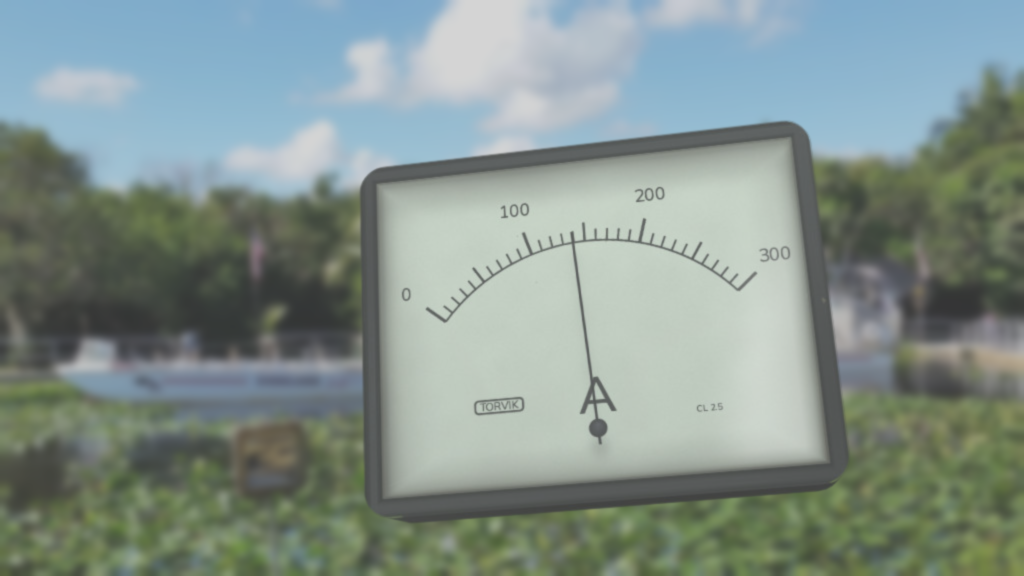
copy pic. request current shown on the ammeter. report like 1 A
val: 140 A
